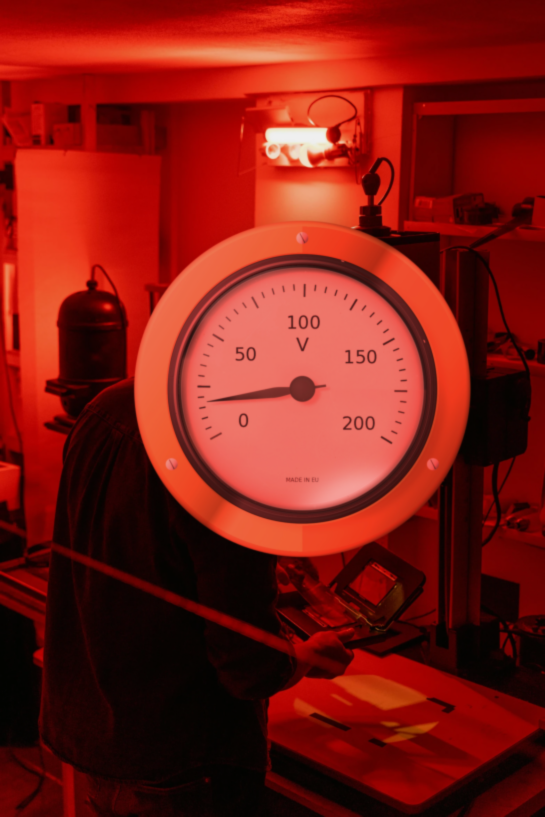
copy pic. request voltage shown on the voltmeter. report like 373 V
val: 17.5 V
